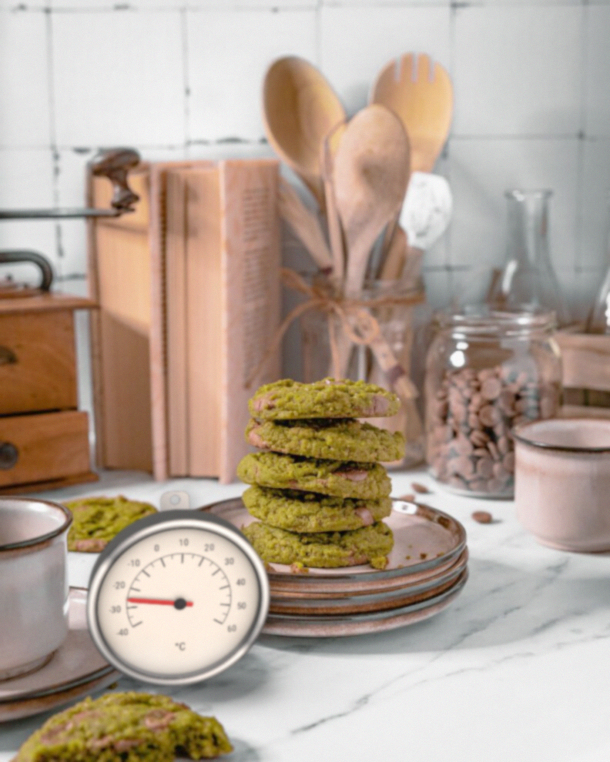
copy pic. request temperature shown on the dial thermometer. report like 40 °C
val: -25 °C
